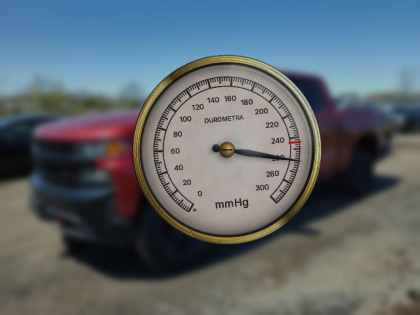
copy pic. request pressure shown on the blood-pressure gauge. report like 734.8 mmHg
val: 260 mmHg
